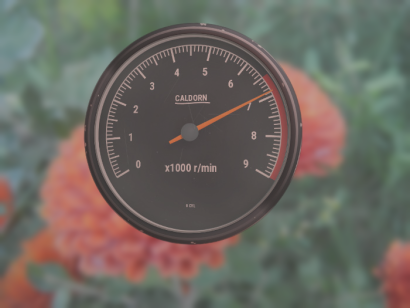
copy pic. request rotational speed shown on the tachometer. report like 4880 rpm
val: 6900 rpm
